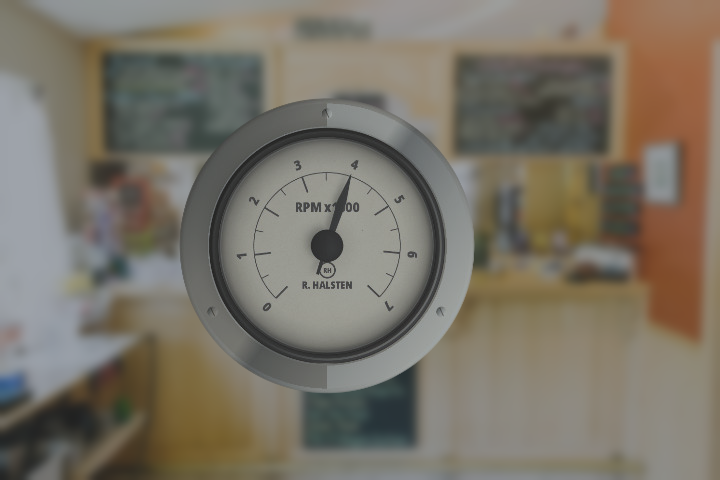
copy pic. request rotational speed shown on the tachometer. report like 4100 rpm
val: 4000 rpm
